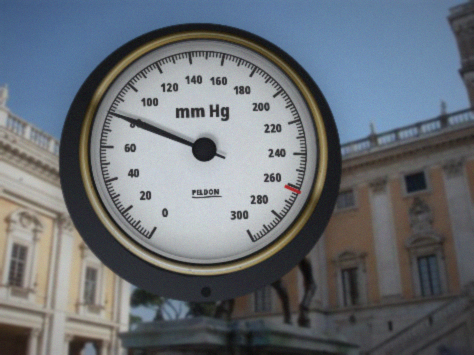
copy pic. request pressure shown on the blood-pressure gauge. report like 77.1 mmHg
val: 80 mmHg
